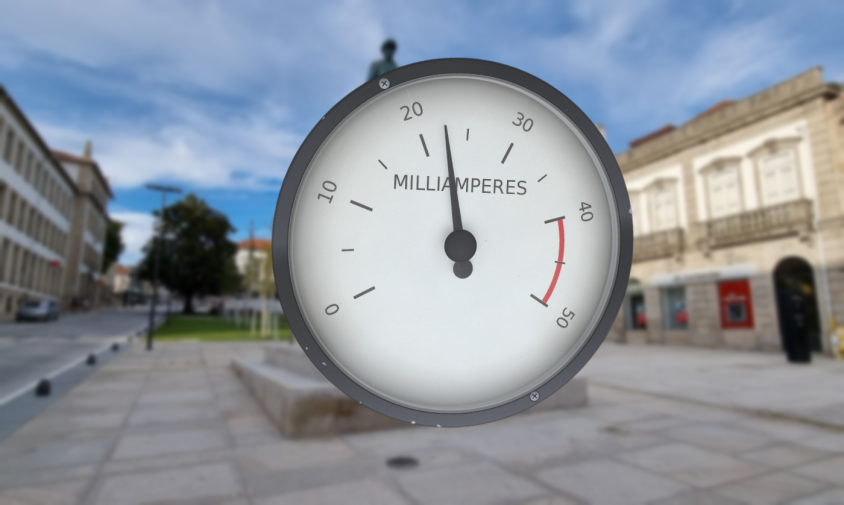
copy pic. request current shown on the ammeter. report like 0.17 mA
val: 22.5 mA
